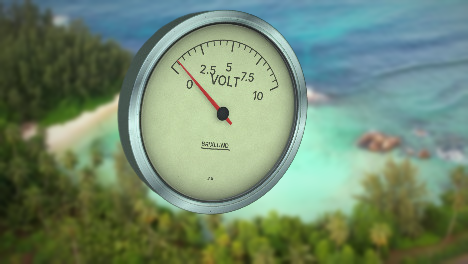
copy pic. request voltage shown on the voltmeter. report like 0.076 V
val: 0.5 V
